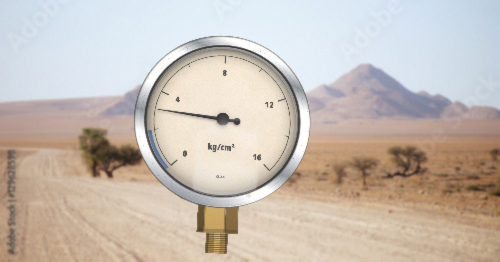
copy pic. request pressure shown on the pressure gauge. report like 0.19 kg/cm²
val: 3 kg/cm²
